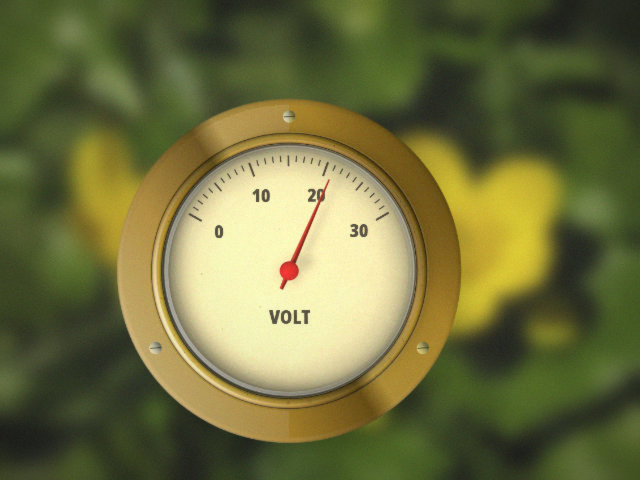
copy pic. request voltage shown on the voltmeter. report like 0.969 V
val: 21 V
